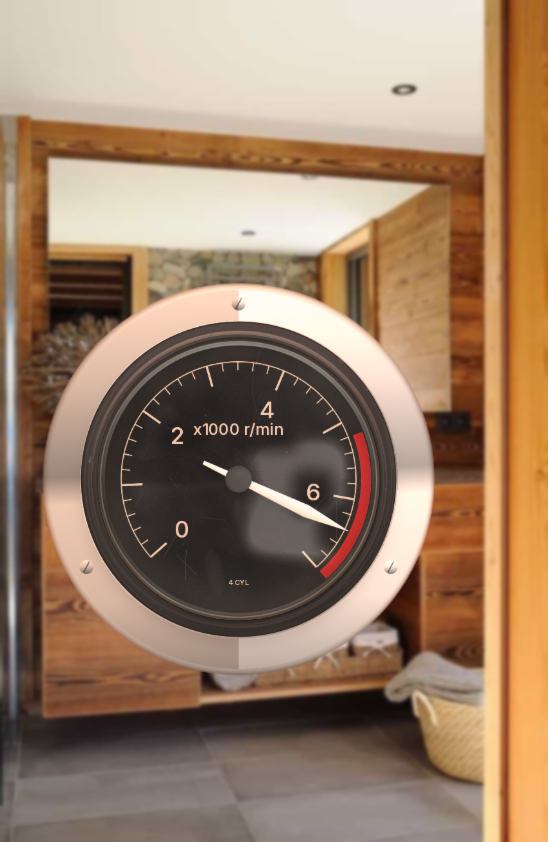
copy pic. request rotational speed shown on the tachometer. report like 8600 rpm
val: 6400 rpm
